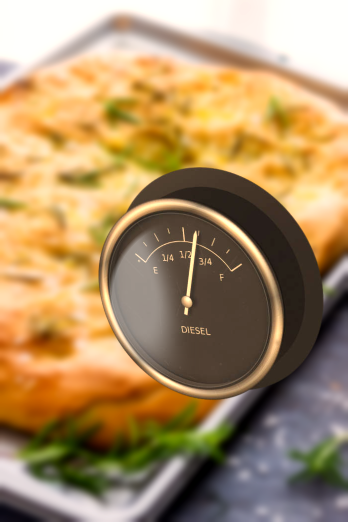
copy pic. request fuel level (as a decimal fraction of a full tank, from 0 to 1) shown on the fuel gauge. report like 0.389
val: 0.625
